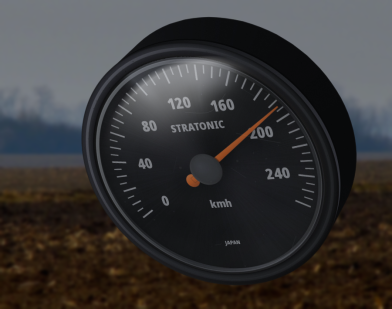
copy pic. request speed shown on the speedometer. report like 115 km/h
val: 192.5 km/h
